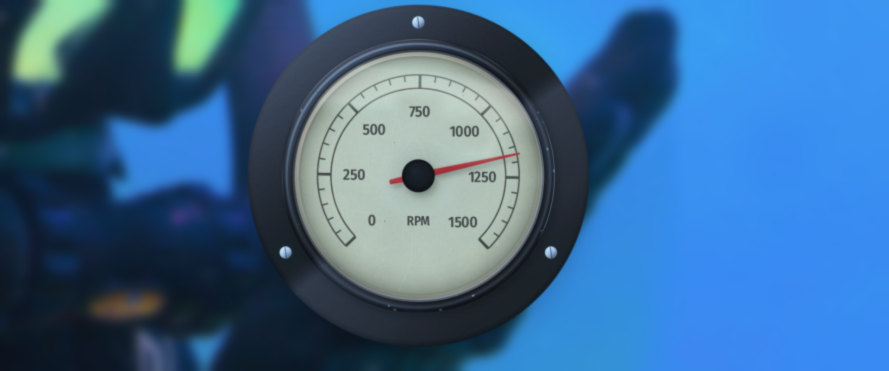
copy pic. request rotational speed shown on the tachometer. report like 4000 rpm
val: 1175 rpm
